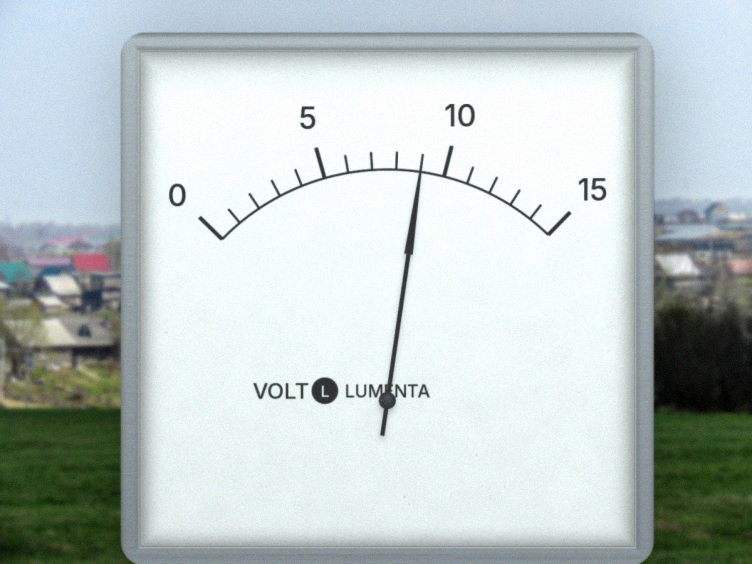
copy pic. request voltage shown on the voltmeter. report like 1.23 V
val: 9 V
